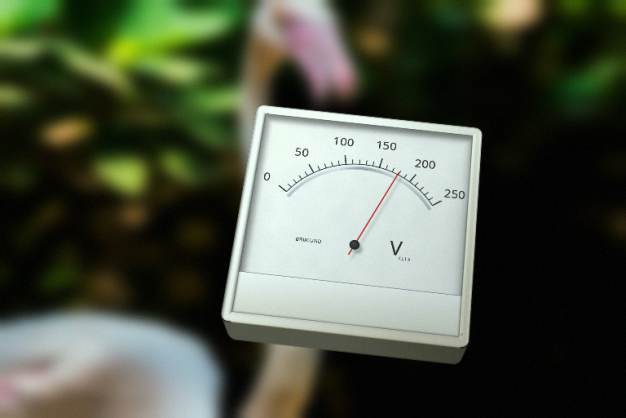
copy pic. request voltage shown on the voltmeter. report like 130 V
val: 180 V
